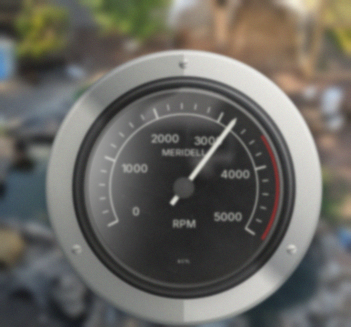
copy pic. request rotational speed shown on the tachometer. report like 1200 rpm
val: 3200 rpm
